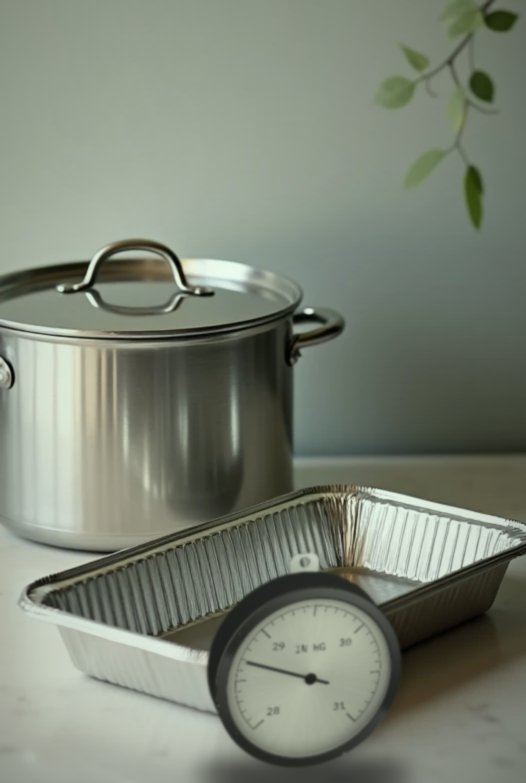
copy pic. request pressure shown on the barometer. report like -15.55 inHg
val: 28.7 inHg
